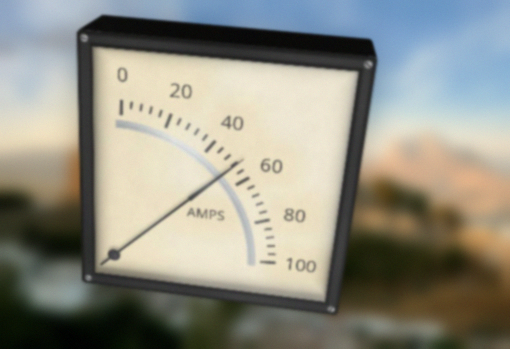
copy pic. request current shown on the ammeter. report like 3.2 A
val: 52 A
